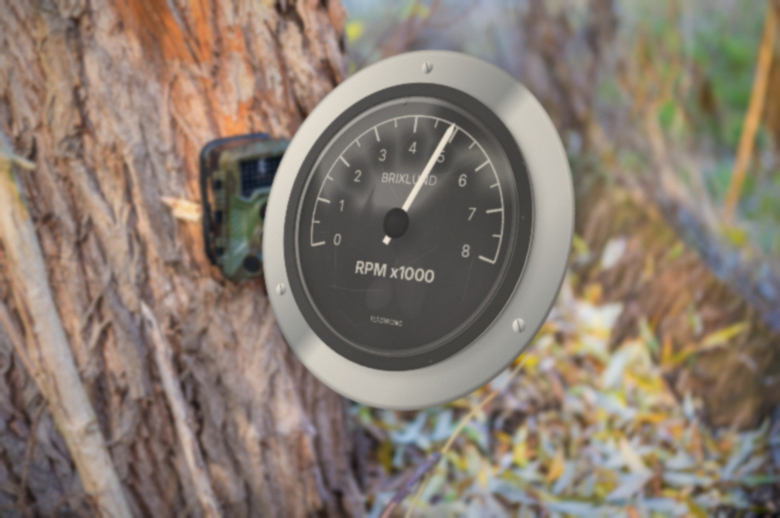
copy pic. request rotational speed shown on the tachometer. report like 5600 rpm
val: 5000 rpm
